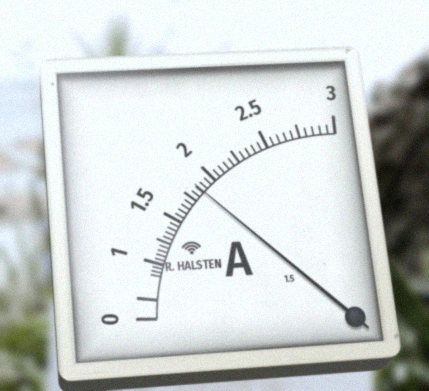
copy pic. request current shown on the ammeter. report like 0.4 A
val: 1.85 A
